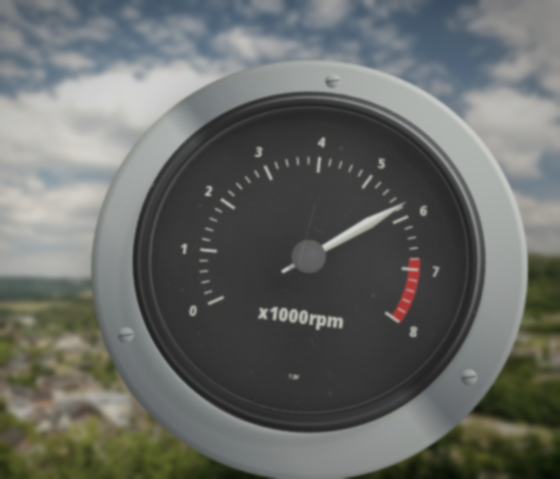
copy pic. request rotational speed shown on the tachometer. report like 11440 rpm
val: 5800 rpm
